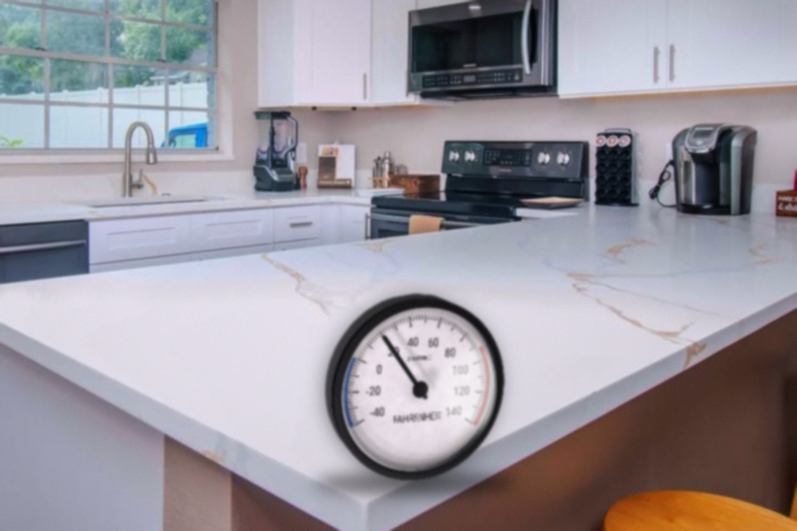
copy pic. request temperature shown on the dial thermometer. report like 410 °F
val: 20 °F
